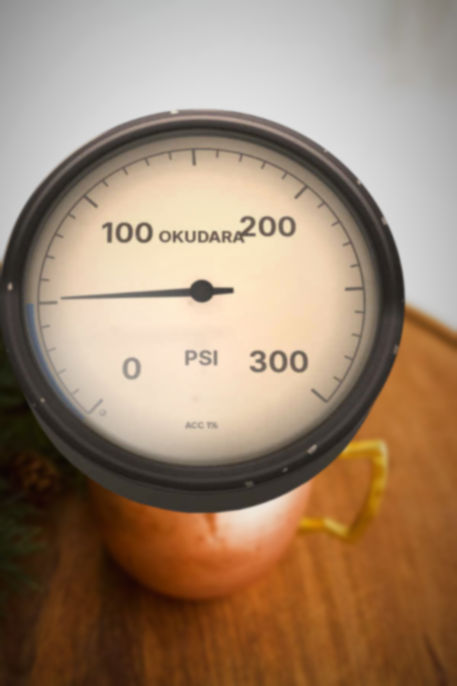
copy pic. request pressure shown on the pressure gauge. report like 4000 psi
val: 50 psi
